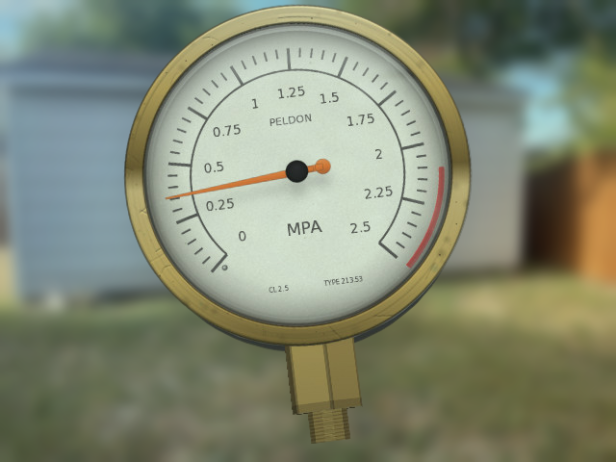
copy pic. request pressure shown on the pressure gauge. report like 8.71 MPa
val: 0.35 MPa
